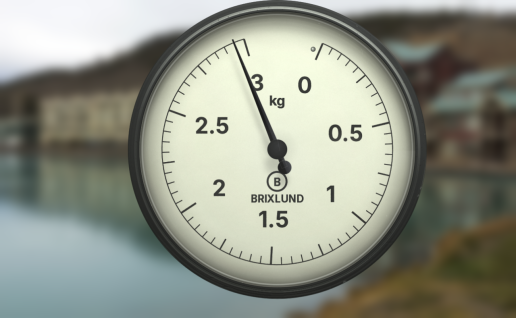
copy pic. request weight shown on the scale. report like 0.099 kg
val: 2.95 kg
